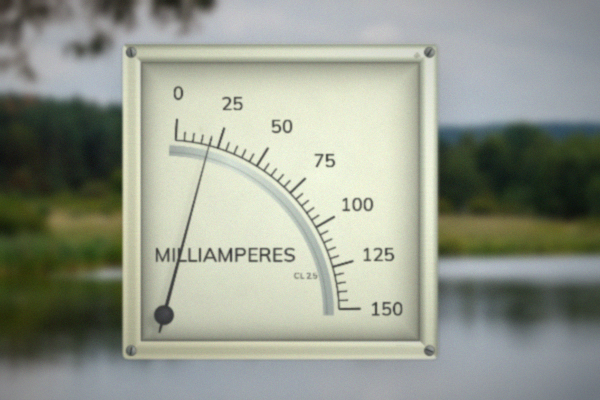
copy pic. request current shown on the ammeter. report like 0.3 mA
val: 20 mA
